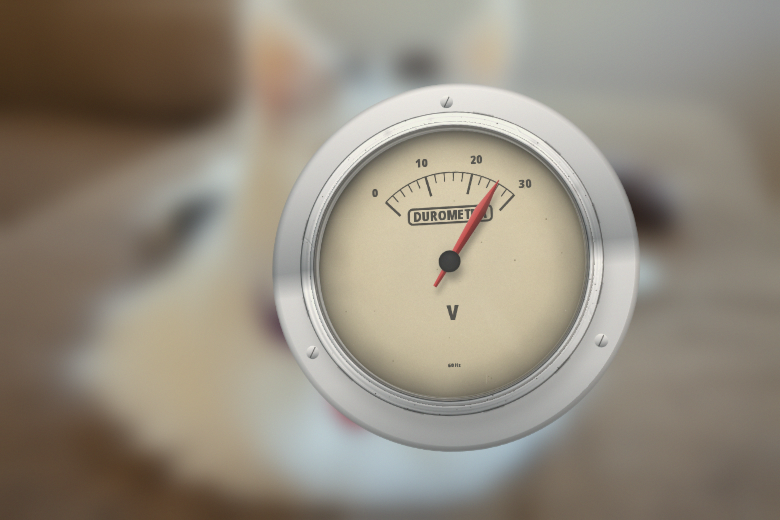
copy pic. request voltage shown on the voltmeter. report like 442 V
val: 26 V
